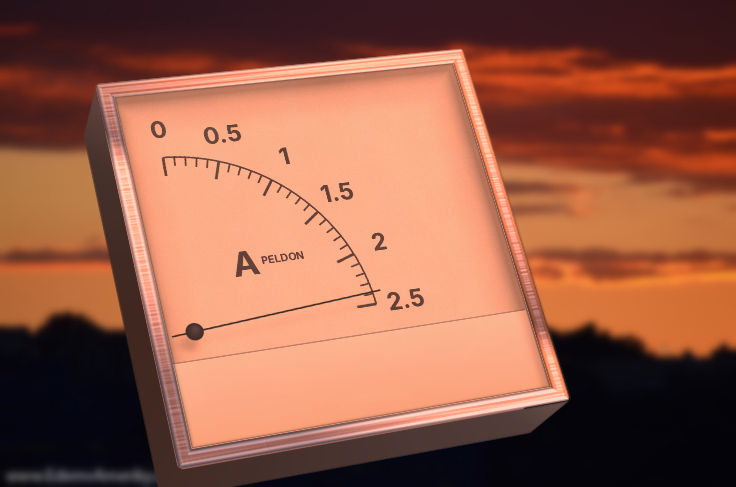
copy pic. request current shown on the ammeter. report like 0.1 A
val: 2.4 A
